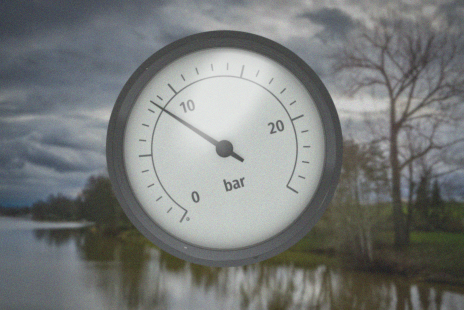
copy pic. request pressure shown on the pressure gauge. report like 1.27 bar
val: 8.5 bar
